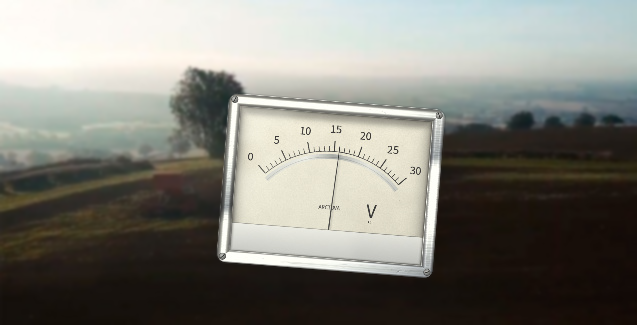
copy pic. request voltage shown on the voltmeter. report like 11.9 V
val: 16 V
